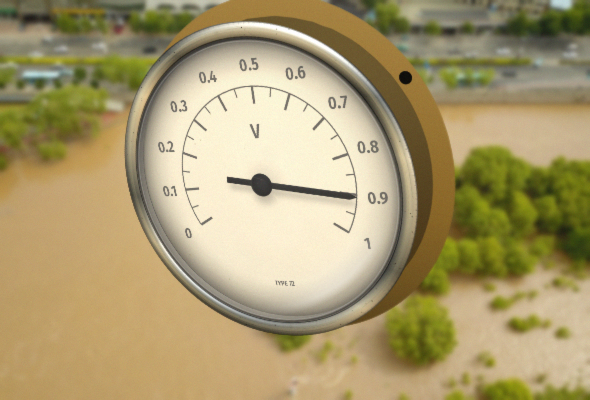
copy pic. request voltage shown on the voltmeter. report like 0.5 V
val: 0.9 V
